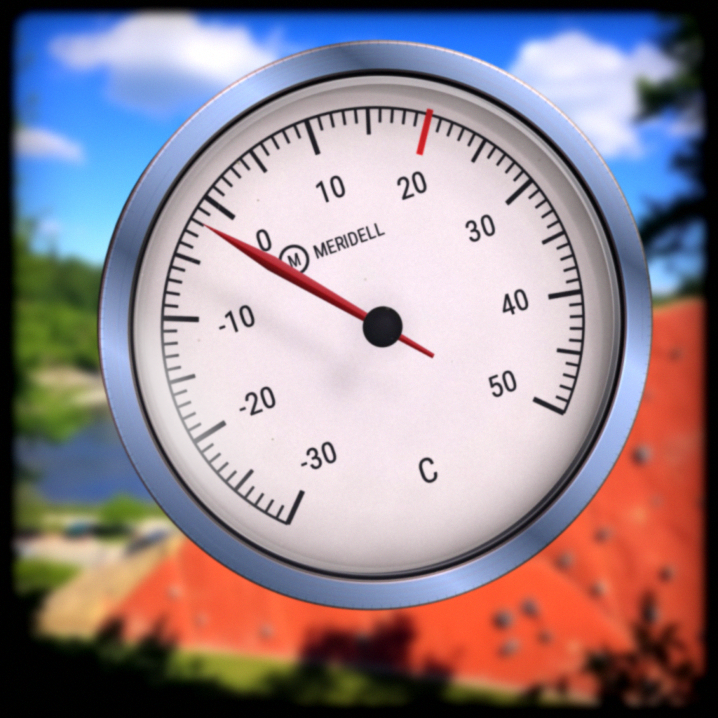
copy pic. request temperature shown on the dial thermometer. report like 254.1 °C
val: -2 °C
